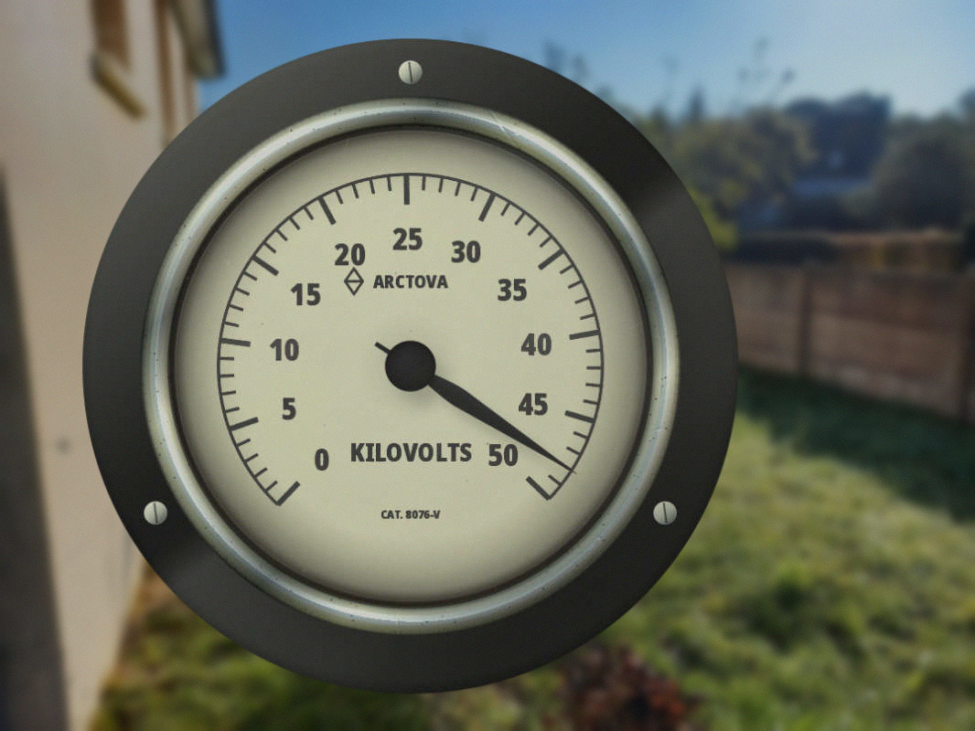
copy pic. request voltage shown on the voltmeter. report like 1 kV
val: 48 kV
